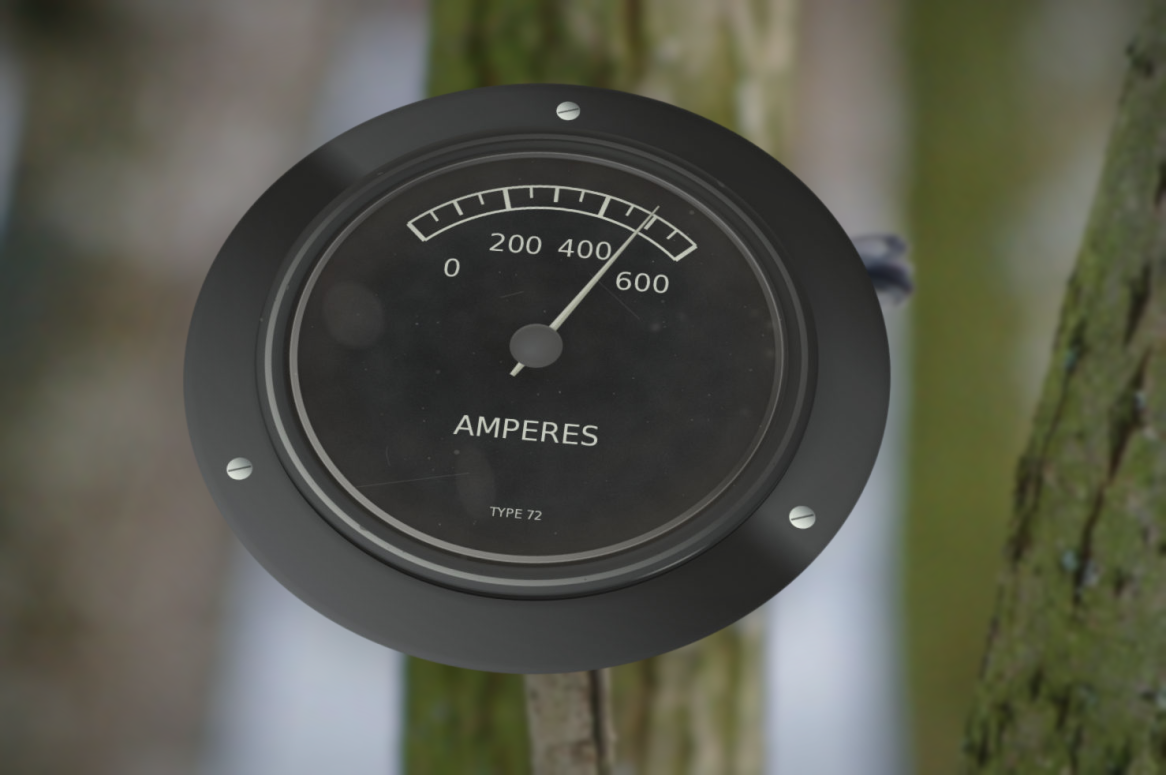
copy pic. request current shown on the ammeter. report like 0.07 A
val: 500 A
